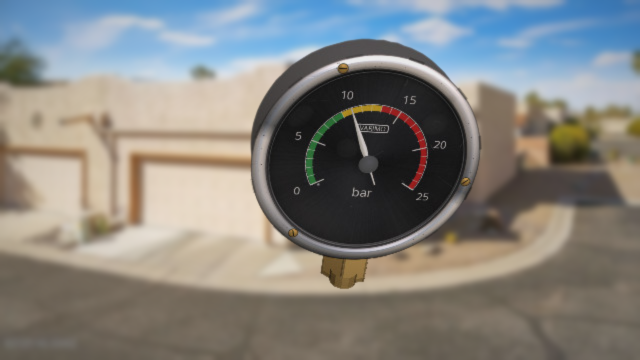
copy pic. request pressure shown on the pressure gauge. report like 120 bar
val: 10 bar
